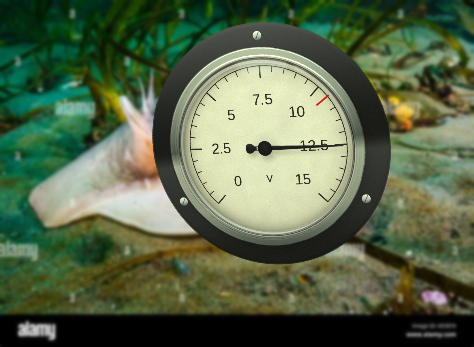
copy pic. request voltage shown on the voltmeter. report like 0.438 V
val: 12.5 V
